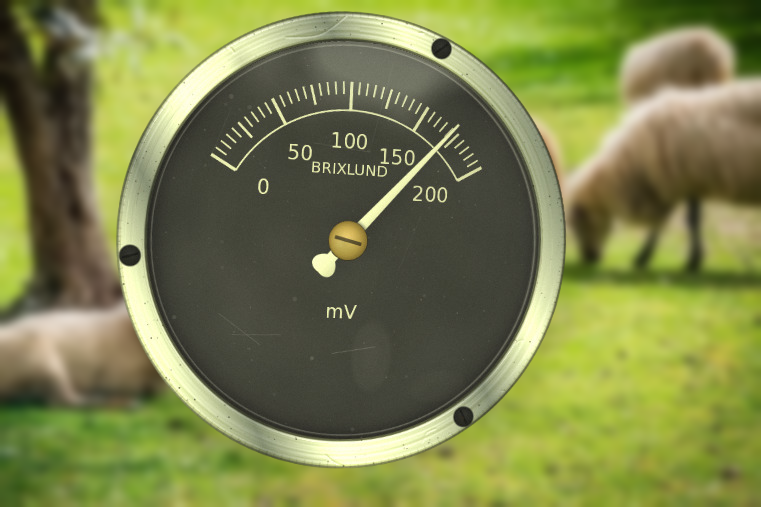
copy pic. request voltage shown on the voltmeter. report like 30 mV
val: 170 mV
